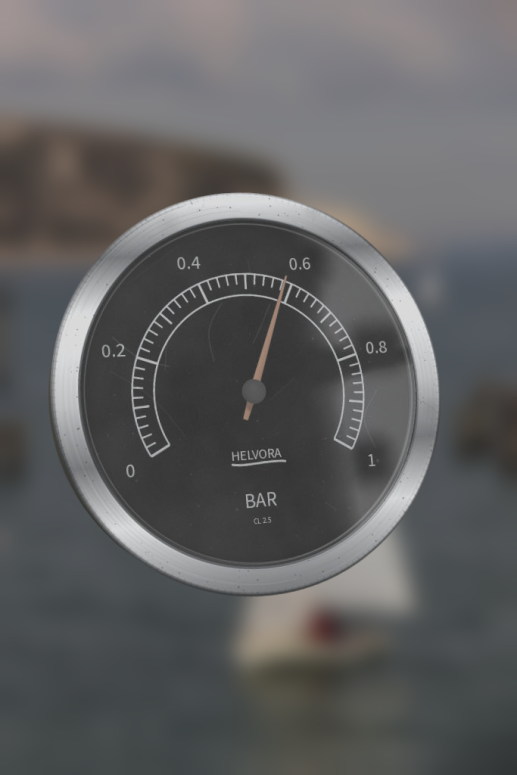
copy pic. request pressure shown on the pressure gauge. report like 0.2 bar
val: 0.58 bar
